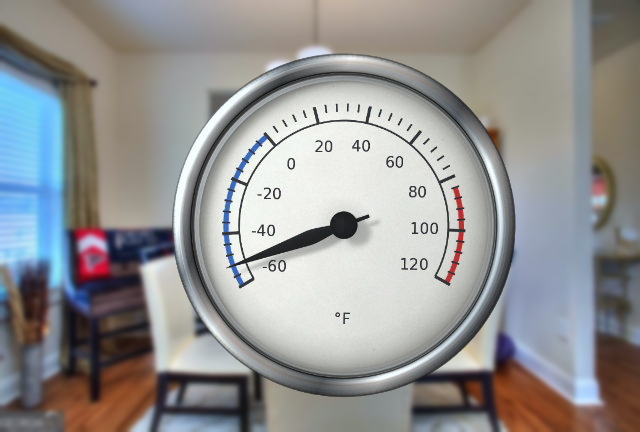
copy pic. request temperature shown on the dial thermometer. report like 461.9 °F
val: -52 °F
